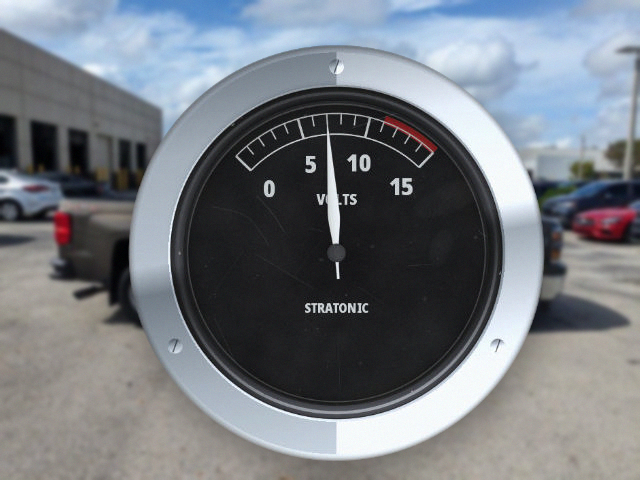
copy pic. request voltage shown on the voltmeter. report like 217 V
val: 7 V
